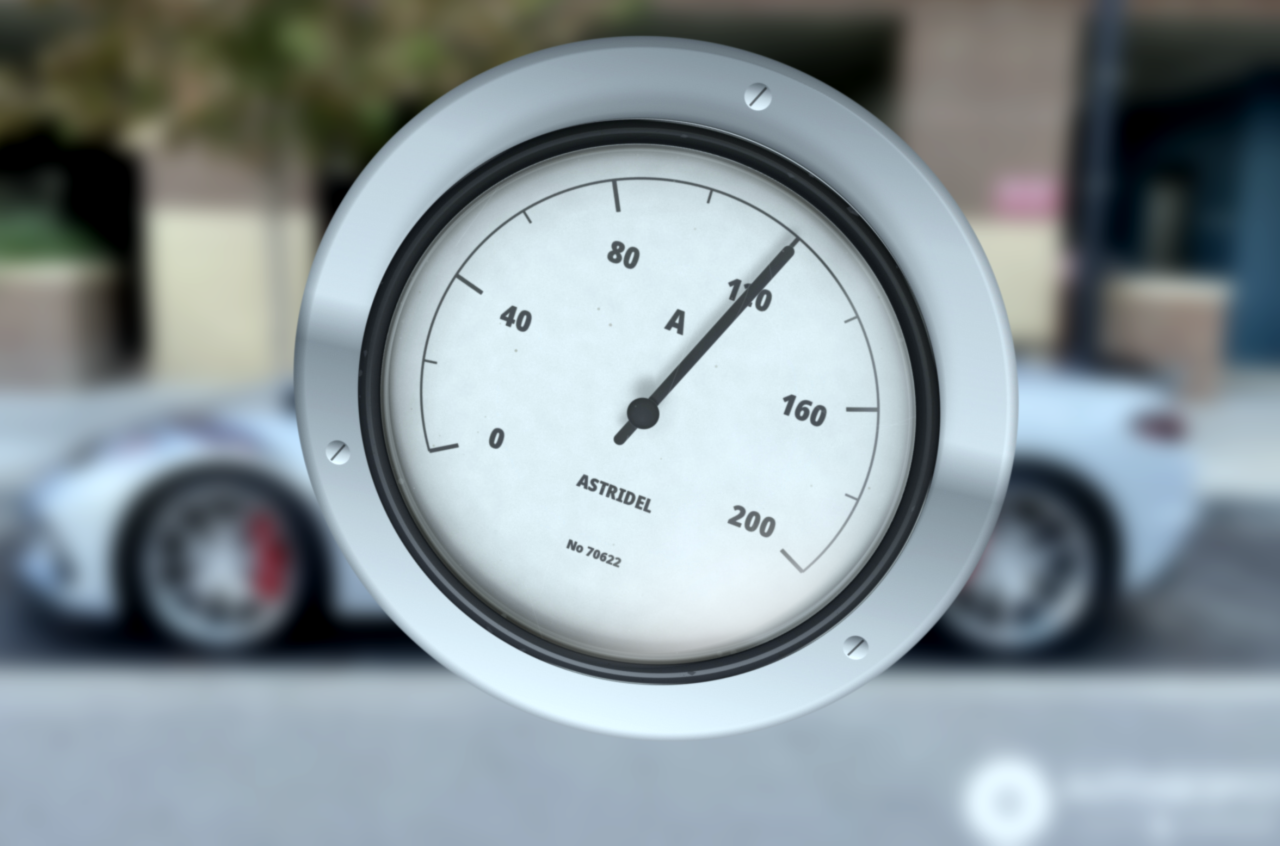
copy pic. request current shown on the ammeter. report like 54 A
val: 120 A
